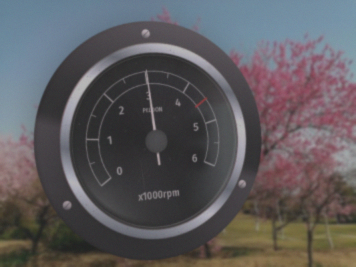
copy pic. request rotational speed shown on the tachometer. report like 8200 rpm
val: 3000 rpm
